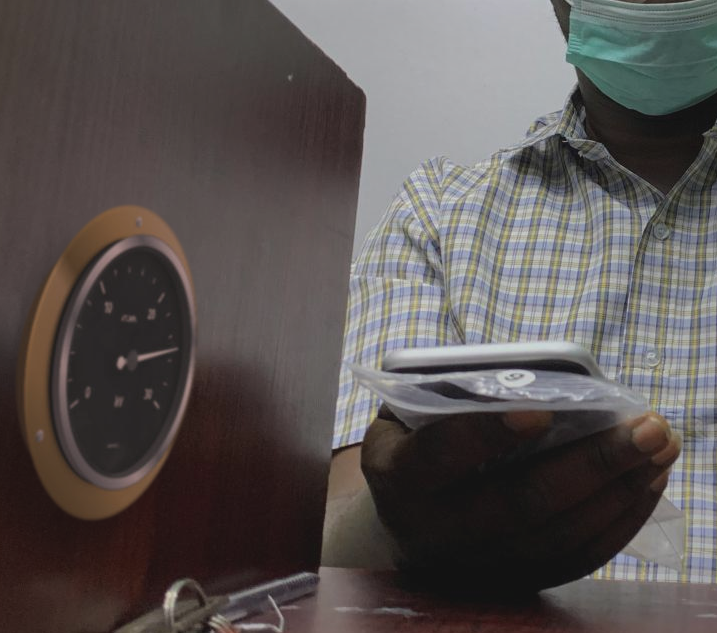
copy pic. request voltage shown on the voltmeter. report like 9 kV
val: 25 kV
